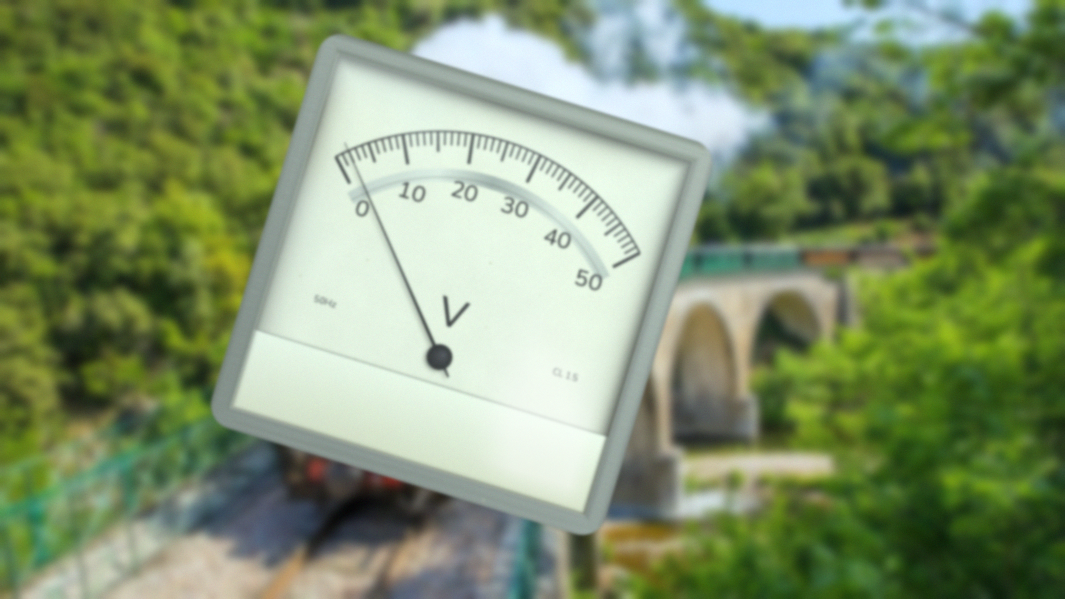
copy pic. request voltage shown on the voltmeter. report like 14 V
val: 2 V
